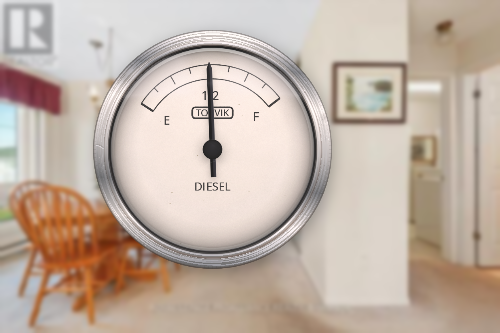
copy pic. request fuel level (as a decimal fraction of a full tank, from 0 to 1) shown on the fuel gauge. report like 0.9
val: 0.5
